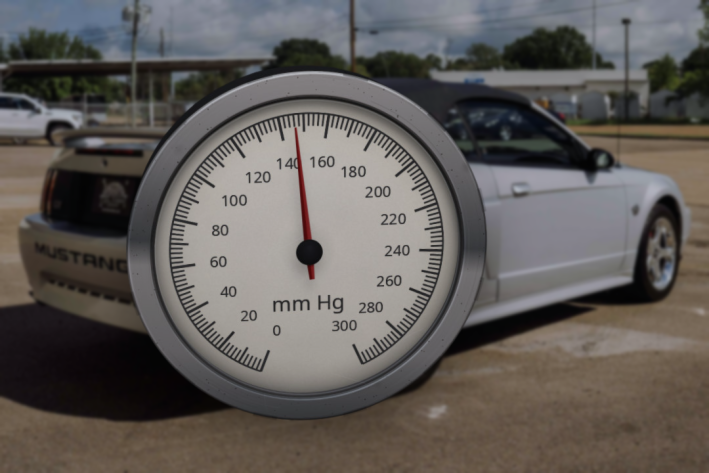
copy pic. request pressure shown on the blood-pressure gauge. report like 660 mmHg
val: 146 mmHg
